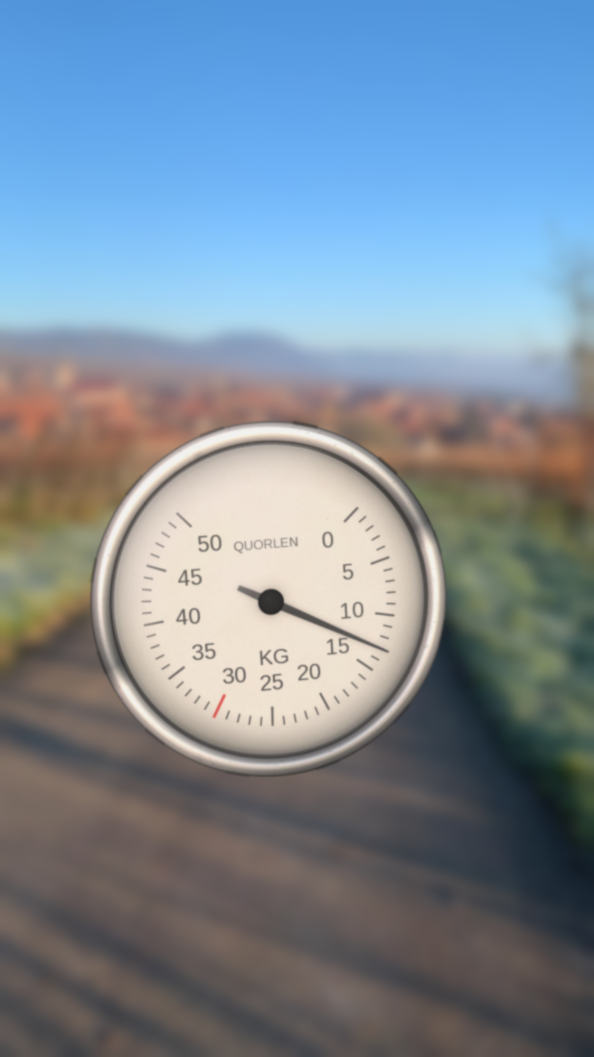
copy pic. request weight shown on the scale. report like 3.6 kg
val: 13 kg
